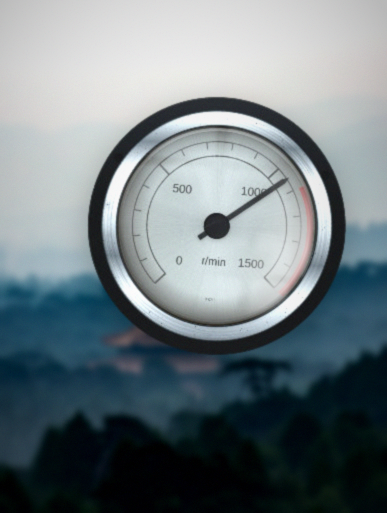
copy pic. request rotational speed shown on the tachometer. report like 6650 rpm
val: 1050 rpm
